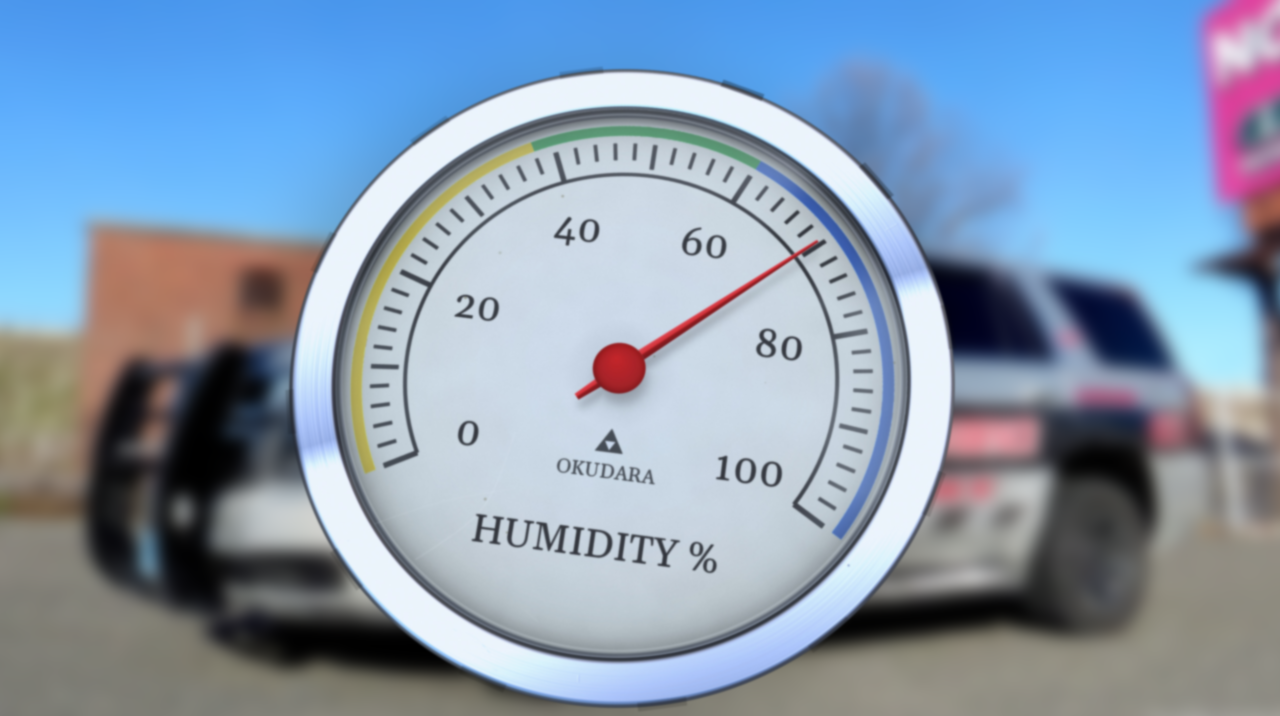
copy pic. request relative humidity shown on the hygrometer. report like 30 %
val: 70 %
